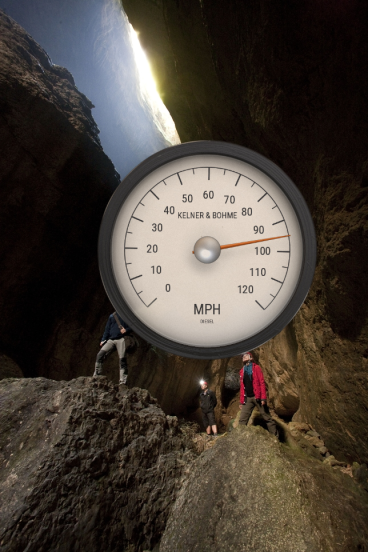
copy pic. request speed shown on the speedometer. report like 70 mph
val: 95 mph
